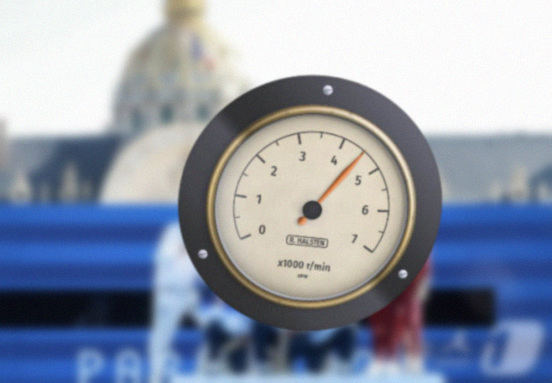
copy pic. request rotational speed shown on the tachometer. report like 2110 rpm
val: 4500 rpm
